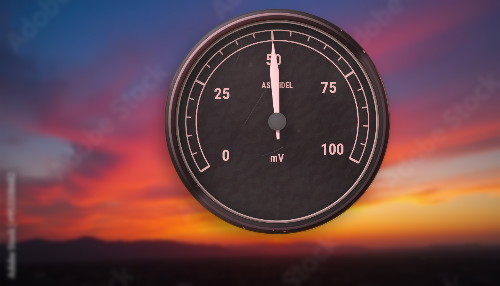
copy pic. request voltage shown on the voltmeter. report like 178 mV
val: 50 mV
